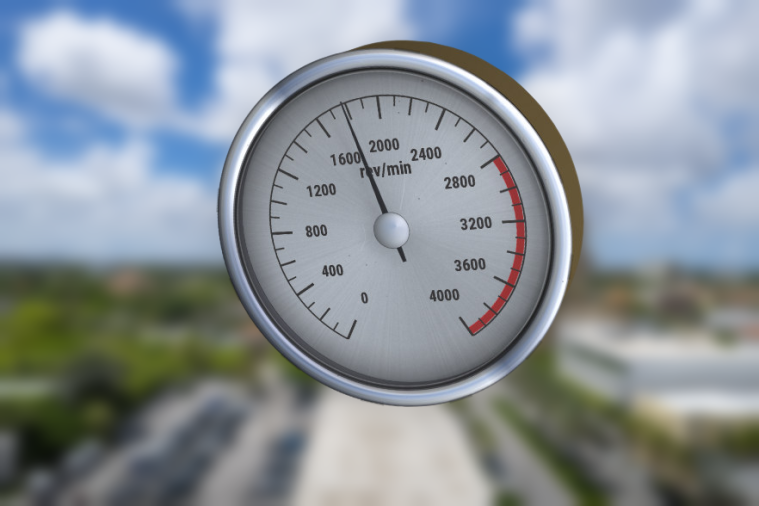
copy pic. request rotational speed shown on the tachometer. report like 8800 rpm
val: 1800 rpm
